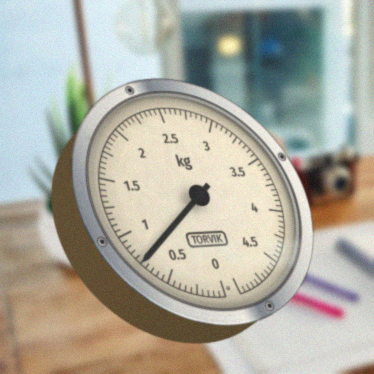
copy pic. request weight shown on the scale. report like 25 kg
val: 0.75 kg
